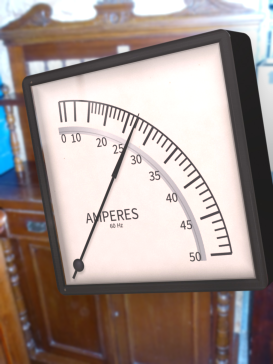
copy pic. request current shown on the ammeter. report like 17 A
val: 27 A
